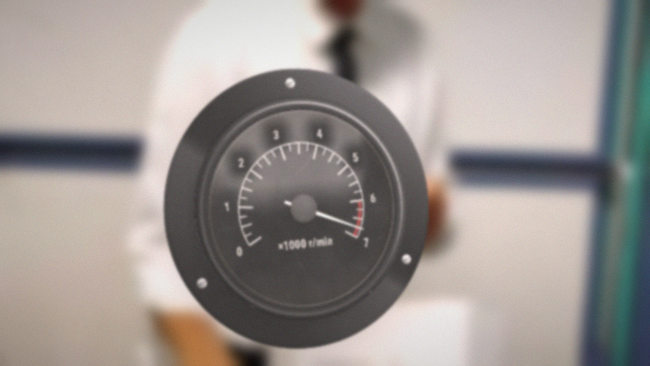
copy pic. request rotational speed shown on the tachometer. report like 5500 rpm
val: 6750 rpm
